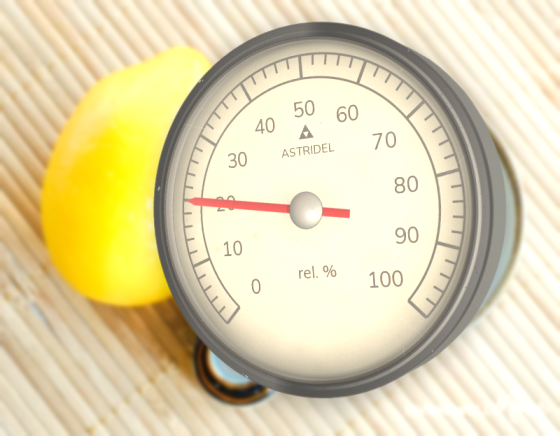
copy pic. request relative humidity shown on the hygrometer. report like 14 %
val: 20 %
